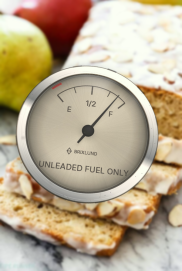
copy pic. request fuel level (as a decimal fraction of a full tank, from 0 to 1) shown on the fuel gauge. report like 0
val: 0.875
